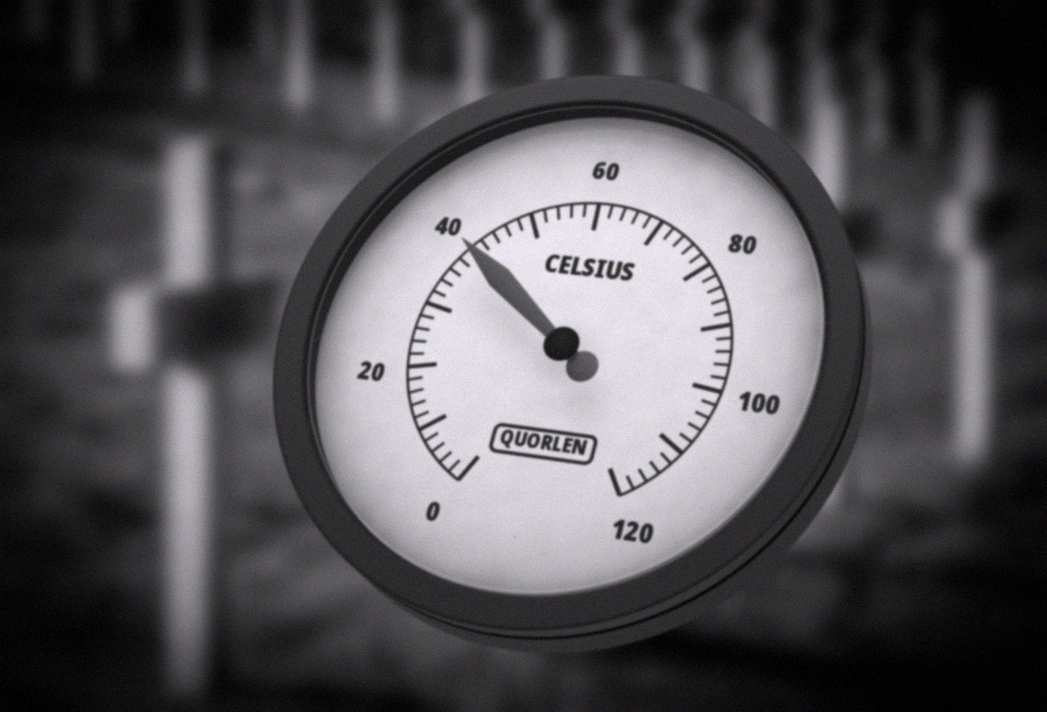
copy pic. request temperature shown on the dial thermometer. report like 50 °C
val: 40 °C
